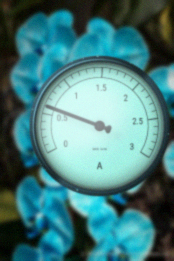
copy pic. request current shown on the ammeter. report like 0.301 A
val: 0.6 A
